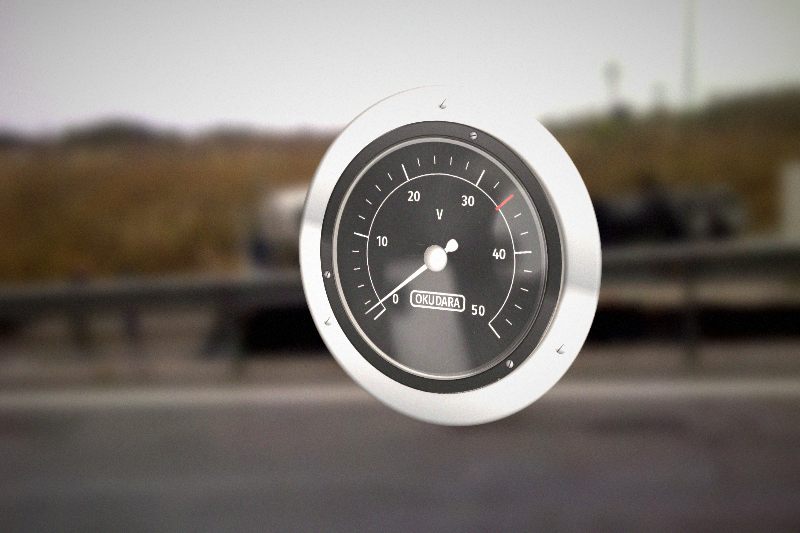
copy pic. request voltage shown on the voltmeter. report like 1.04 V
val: 1 V
